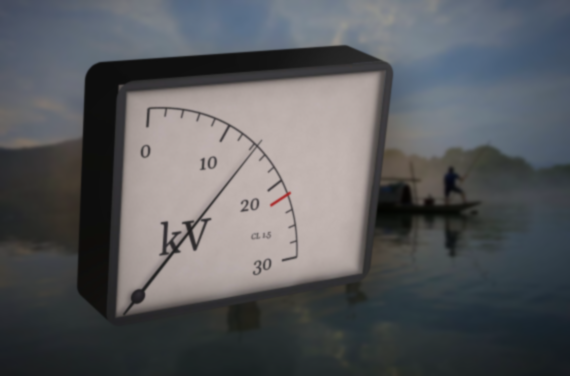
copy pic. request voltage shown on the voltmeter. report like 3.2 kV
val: 14 kV
